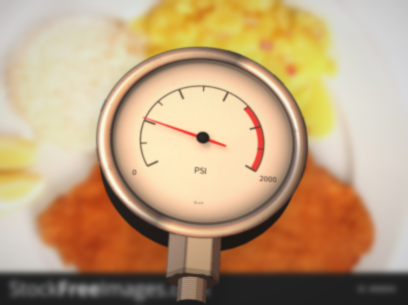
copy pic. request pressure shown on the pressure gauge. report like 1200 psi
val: 400 psi
